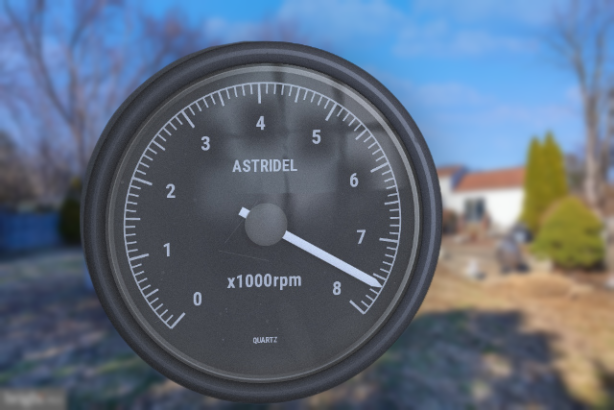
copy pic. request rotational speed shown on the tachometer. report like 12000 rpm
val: 7600 rpm
